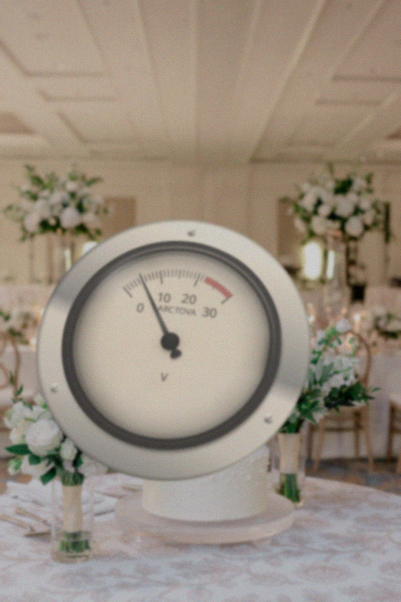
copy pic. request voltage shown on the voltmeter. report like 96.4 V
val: 5 V
